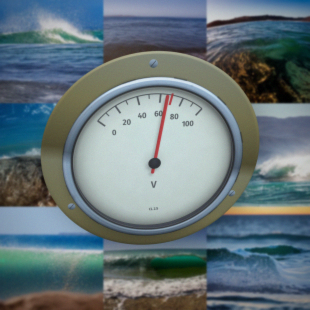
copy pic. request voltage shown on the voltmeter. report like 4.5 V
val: 65 V
